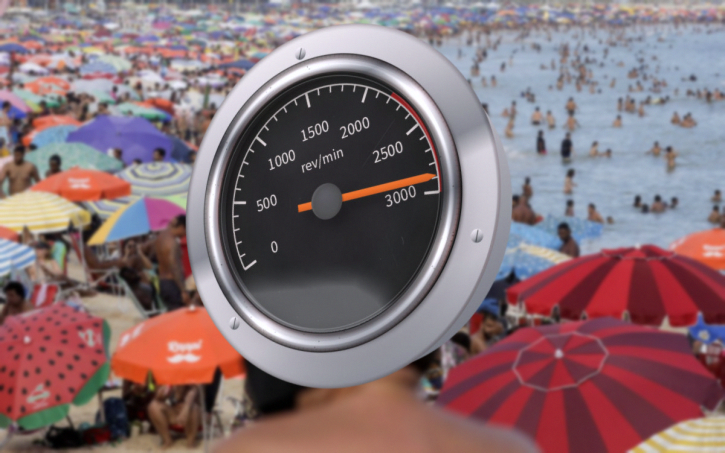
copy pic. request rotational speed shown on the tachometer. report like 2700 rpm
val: 2900 rpm
